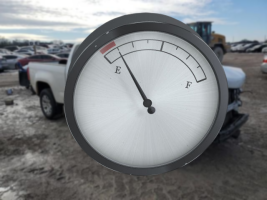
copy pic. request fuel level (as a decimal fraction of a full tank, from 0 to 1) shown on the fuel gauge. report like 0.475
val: 0.125
